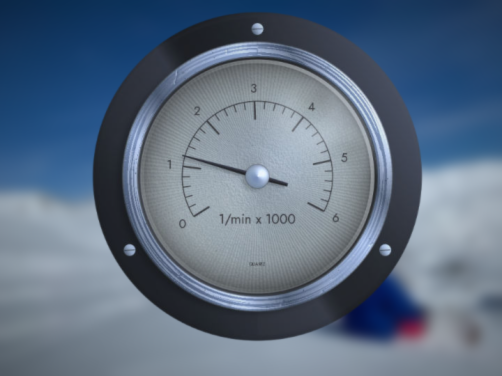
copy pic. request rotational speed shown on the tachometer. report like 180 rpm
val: 1200 rpm
